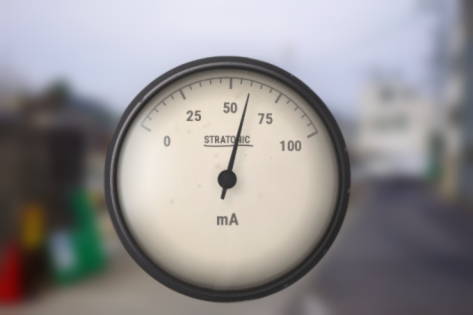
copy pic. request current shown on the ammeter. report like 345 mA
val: 60 mA
